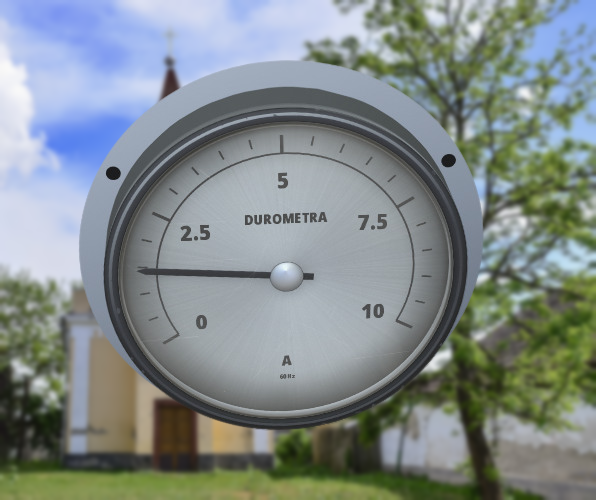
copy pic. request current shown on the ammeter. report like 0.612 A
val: 1.5 A
